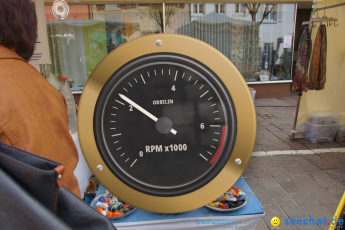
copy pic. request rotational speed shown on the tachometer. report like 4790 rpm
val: 2200 rpm
